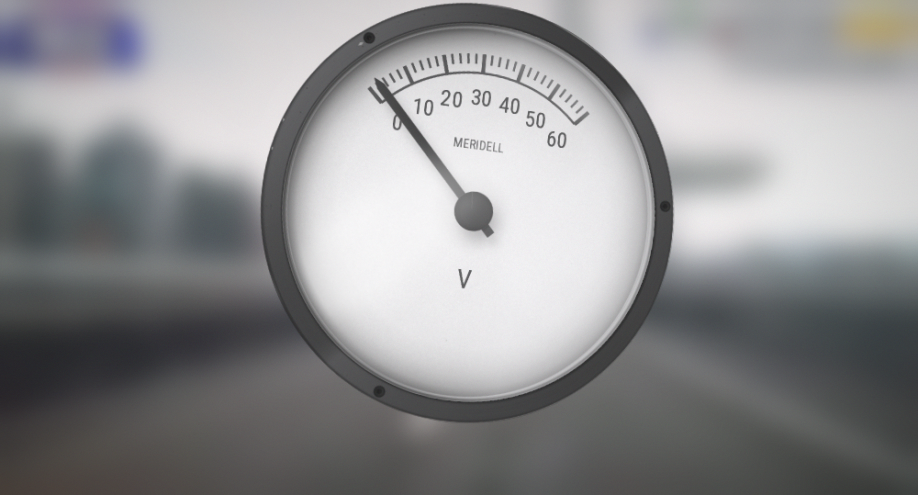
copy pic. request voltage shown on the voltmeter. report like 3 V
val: 2 V
